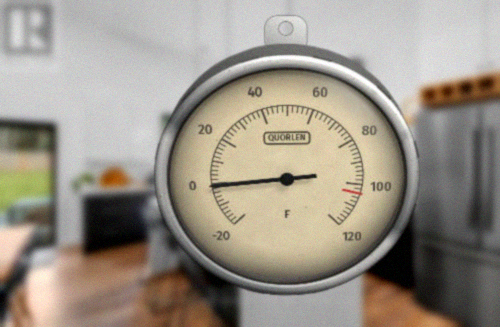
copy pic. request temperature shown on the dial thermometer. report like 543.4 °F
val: 0 °F
